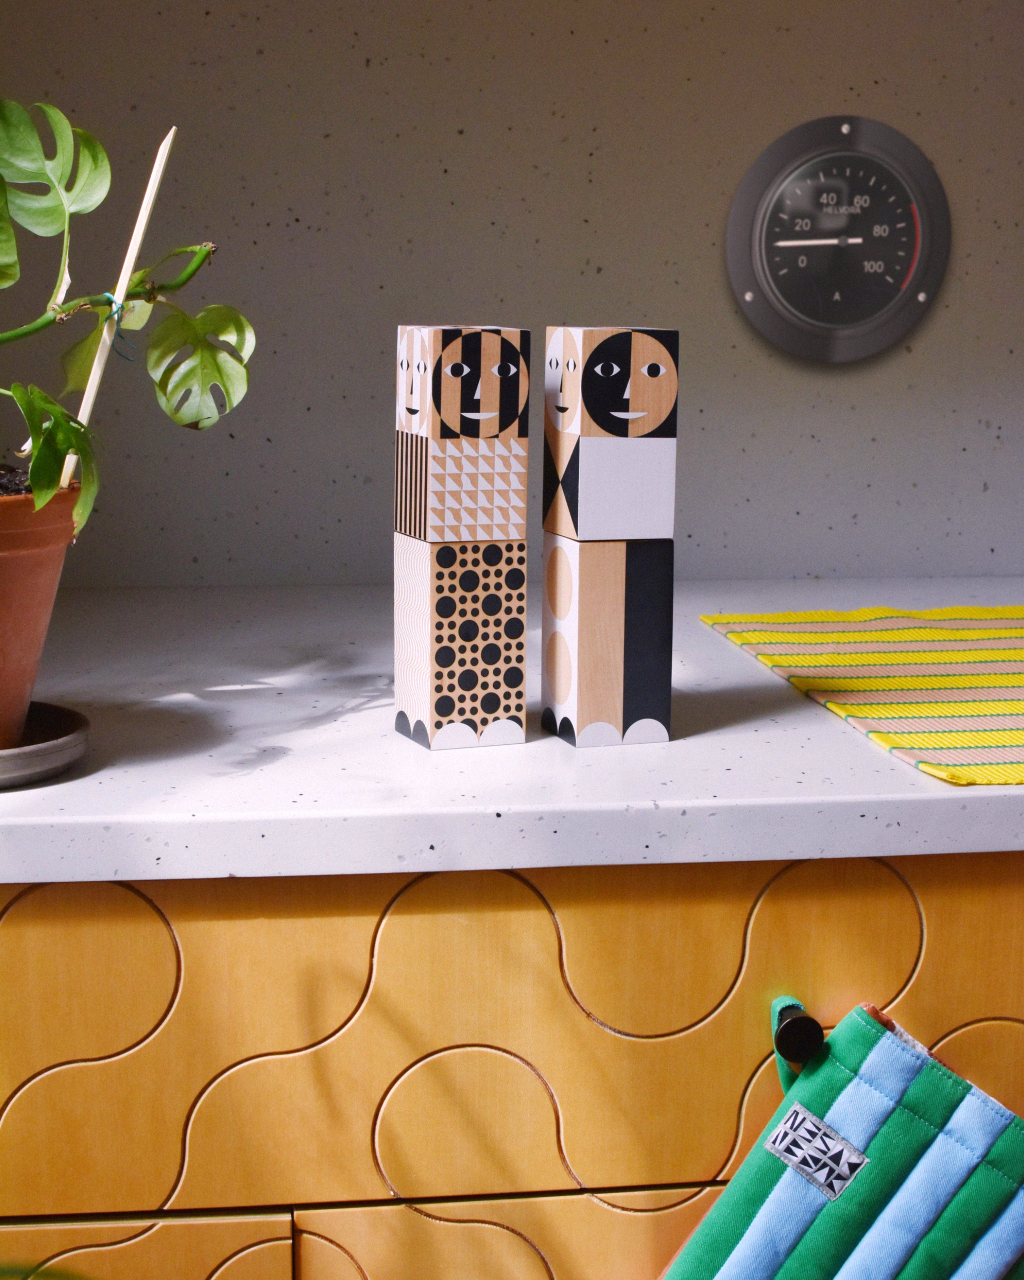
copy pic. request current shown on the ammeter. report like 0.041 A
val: 10 A
